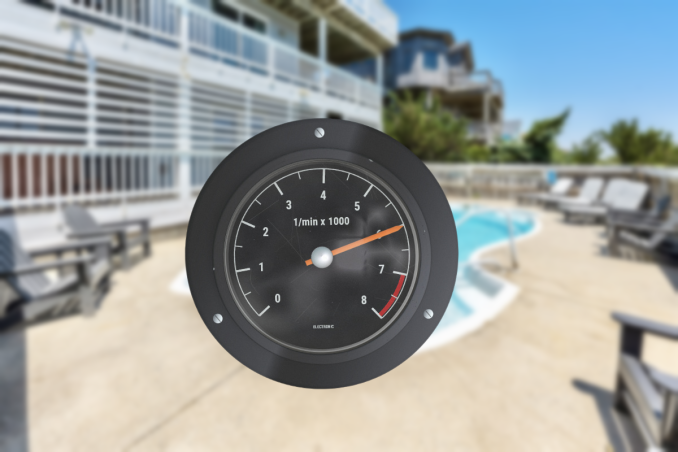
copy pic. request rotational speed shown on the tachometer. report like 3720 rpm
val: 6000 rpm
